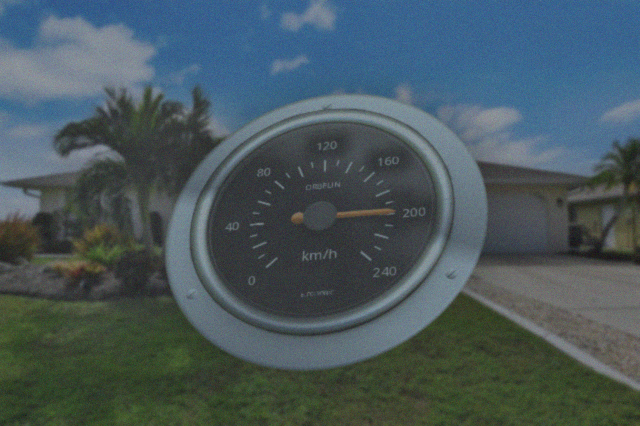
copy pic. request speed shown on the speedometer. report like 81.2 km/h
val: 200 km/h
